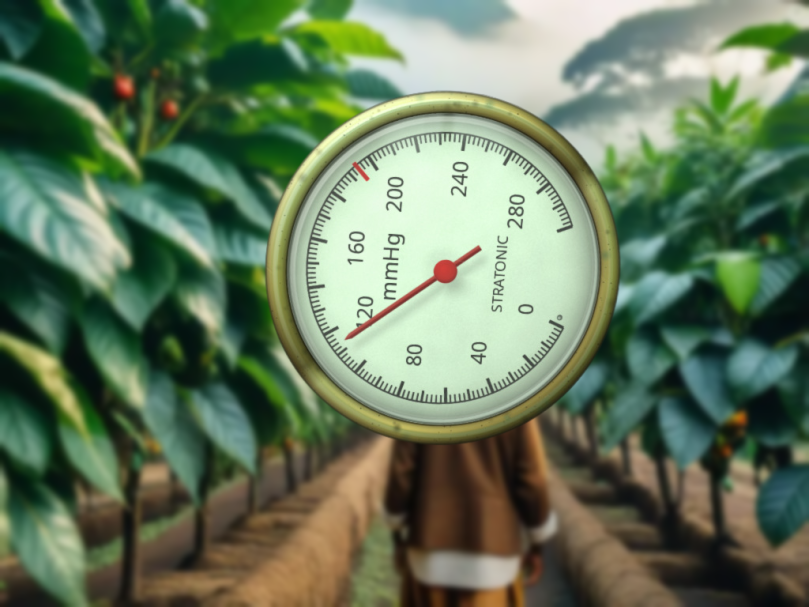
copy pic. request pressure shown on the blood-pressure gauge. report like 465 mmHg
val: 114 mmHg
